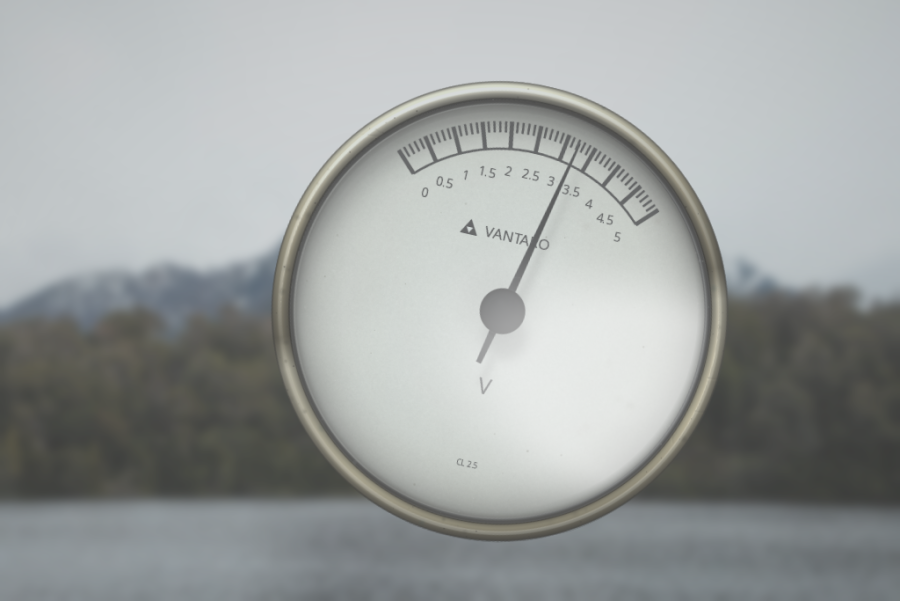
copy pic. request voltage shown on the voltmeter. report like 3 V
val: 3.2 V
